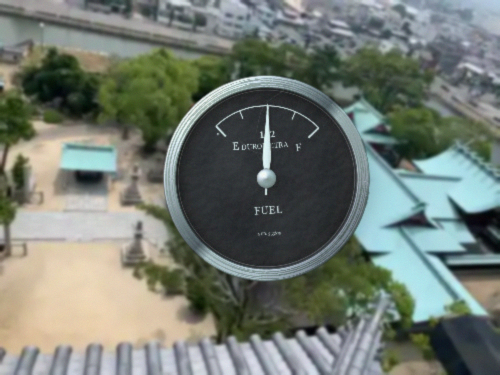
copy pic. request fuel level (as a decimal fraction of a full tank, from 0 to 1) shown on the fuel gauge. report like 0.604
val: 0.5
